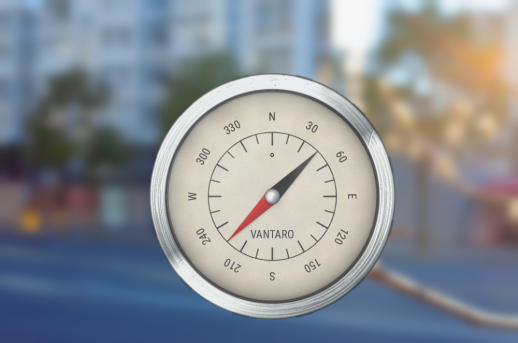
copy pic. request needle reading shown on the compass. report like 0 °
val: 225 °
